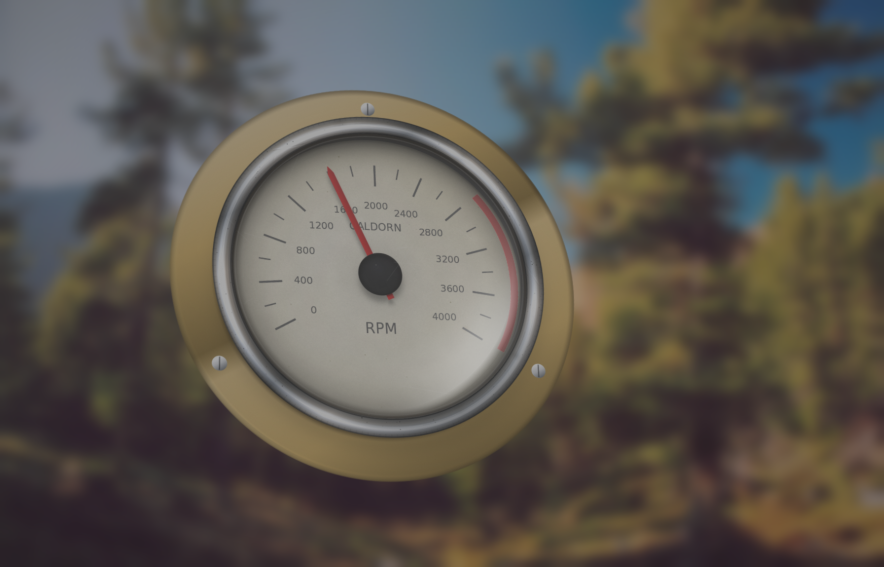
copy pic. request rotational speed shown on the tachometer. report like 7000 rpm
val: 1600 rpm
